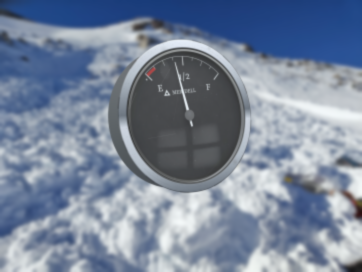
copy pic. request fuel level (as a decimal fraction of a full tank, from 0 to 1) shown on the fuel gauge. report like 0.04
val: 0.375
